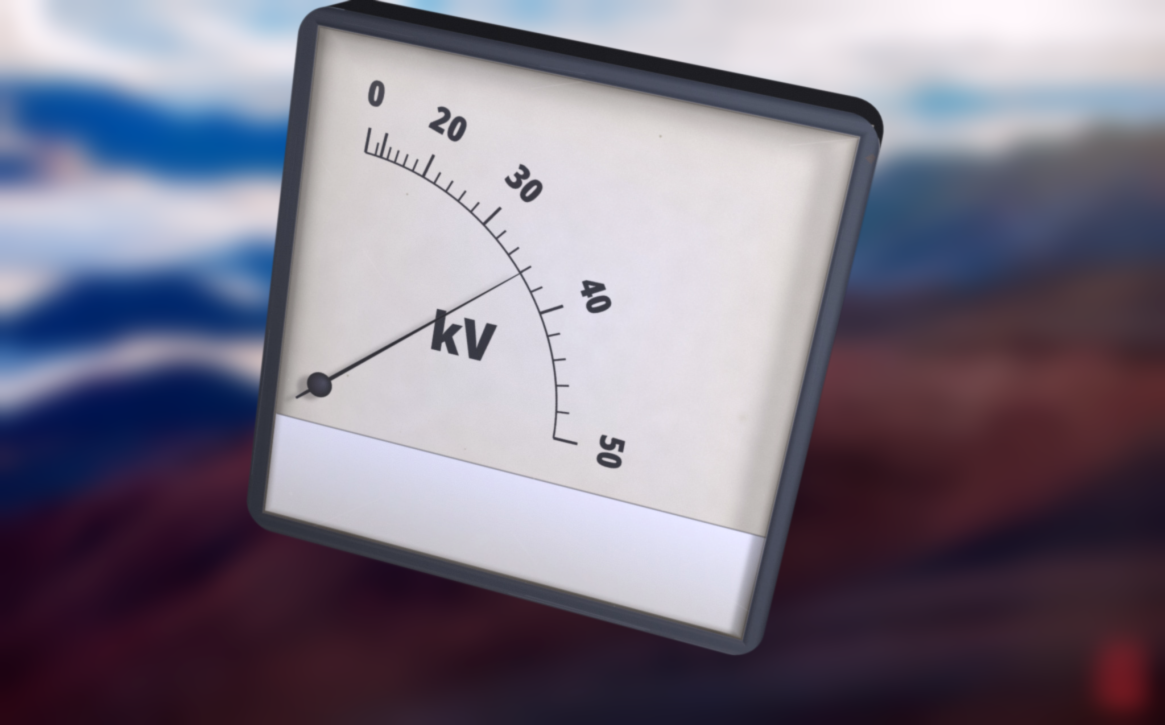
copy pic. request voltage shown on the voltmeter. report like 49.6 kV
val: 36 kV
